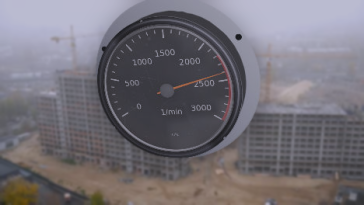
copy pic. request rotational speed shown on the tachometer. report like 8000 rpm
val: 2400 rpm
